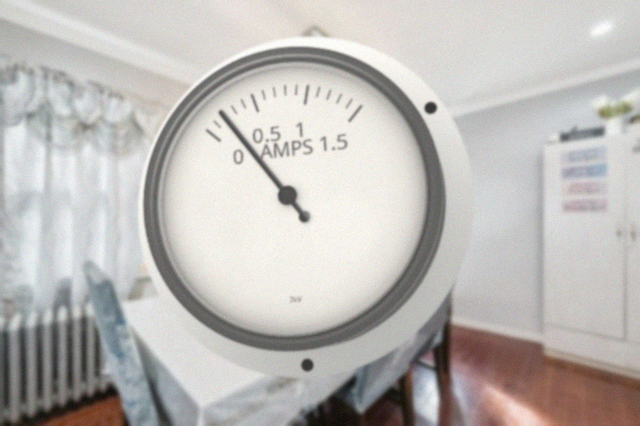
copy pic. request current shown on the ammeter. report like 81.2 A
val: 0.2 A
